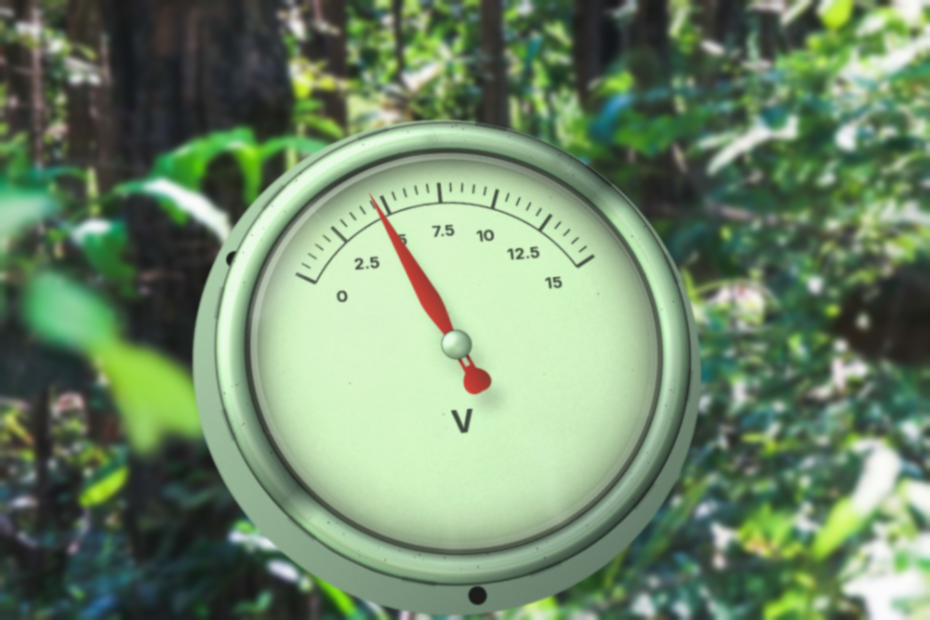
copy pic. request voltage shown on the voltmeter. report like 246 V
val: 4.5 V
